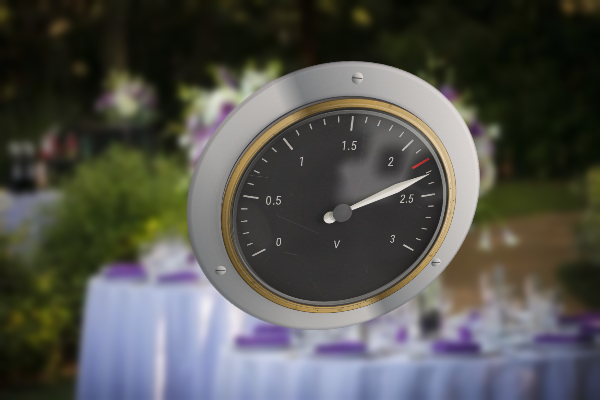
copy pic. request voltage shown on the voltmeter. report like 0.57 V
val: 2.3 V
